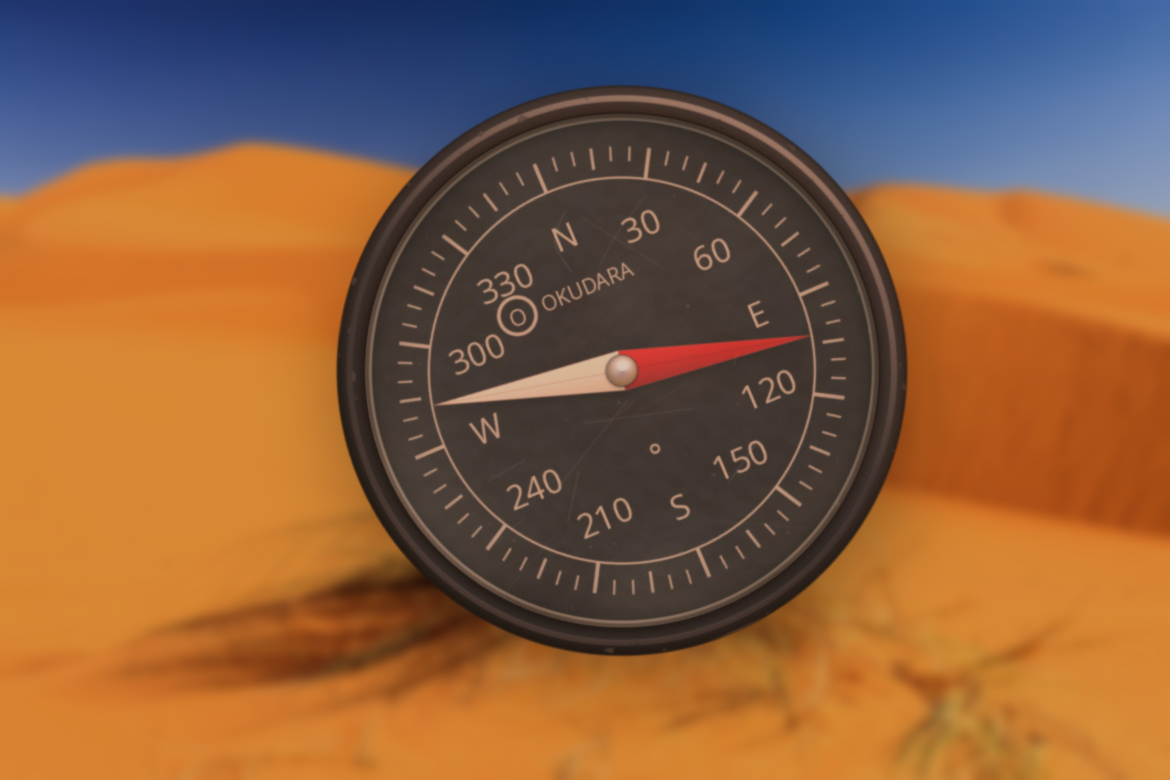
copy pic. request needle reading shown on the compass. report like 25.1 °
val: 102.5 °
